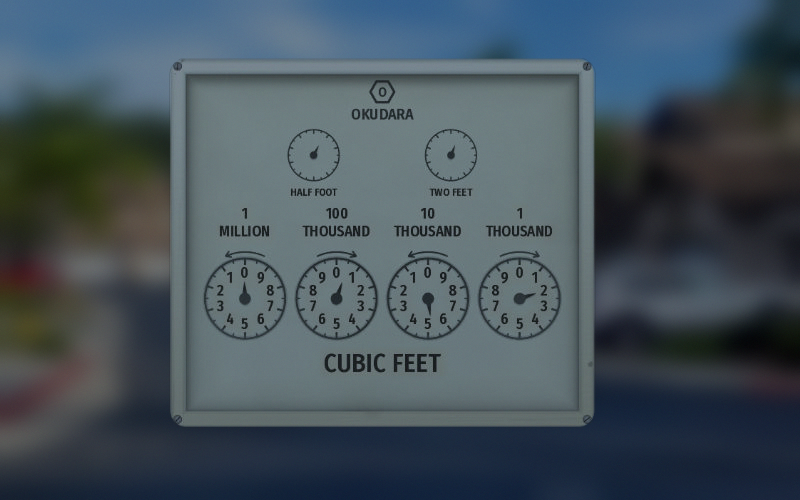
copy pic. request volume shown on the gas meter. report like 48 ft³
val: 5200 ft³
